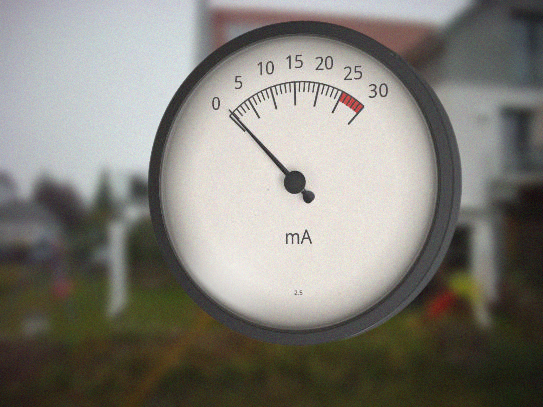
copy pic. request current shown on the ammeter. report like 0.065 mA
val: 1 mA
